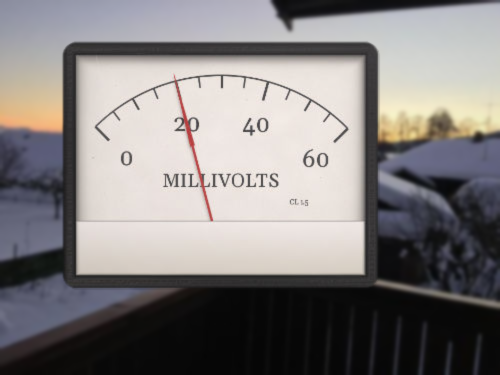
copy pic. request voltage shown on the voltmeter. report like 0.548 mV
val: 20 mV
